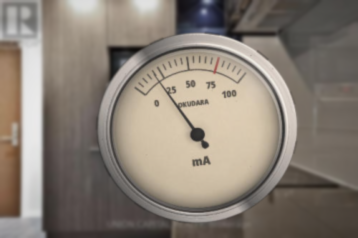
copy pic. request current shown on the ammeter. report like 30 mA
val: 20 mA
